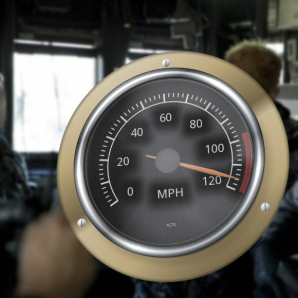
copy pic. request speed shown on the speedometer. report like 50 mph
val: 116 mph
